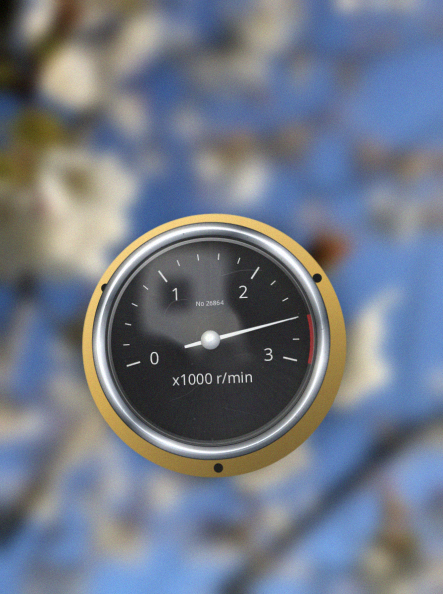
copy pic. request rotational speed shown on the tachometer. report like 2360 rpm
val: 2600 rpm
